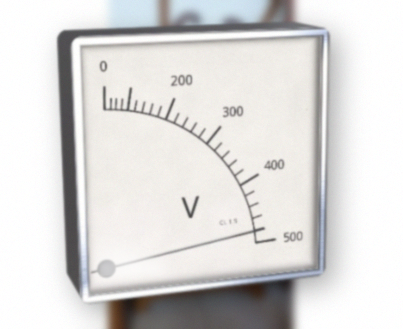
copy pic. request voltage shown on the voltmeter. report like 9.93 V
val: 480 V
